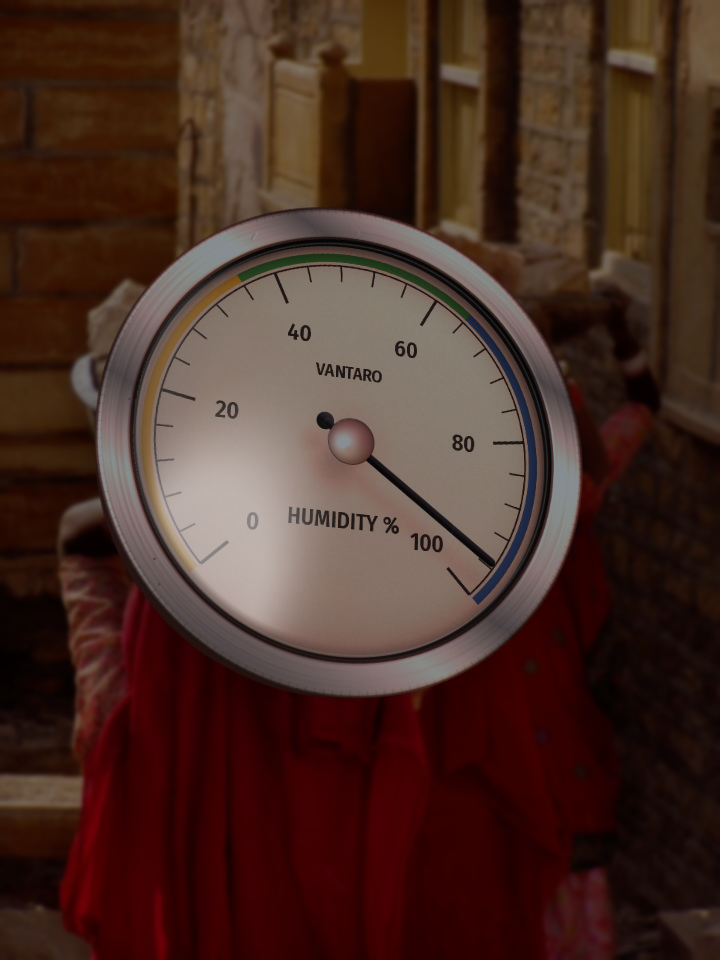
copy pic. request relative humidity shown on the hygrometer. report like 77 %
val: 96 %
